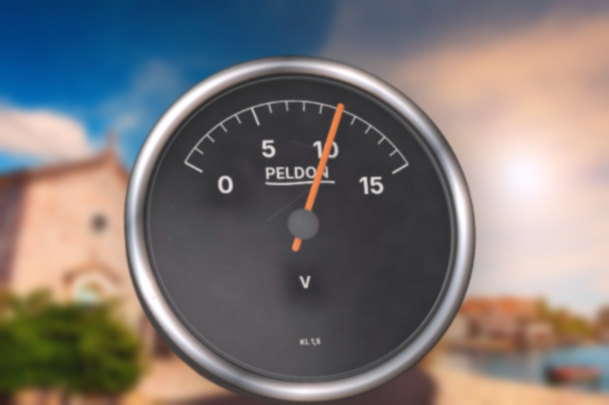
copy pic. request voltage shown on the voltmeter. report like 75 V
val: 10 V
